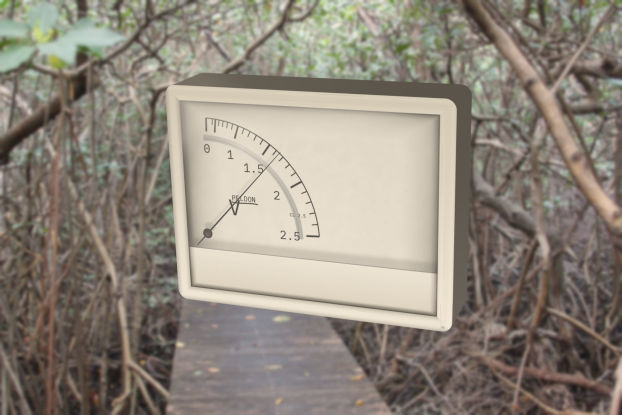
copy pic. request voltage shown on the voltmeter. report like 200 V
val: 1.65 V
